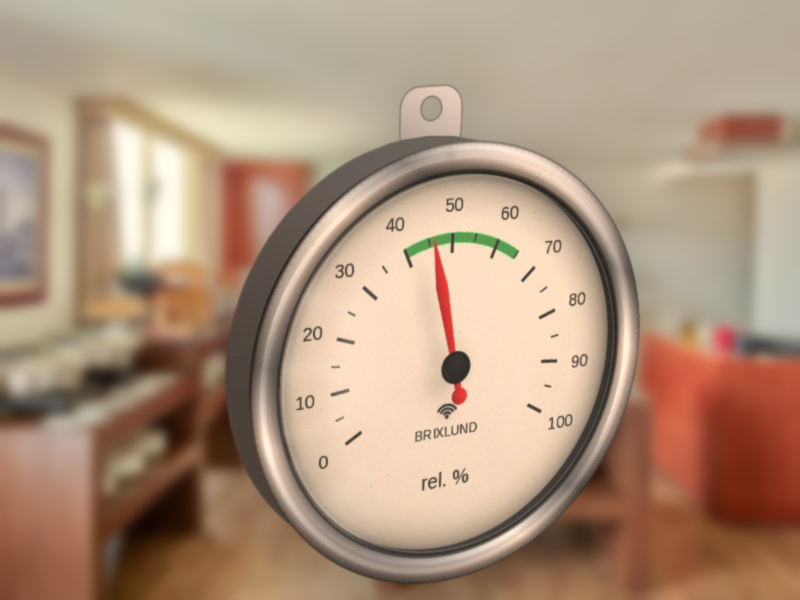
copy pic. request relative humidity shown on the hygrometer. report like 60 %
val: 45 %
